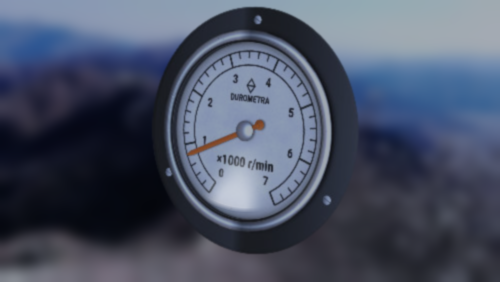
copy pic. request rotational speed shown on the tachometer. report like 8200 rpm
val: 800 rpm
